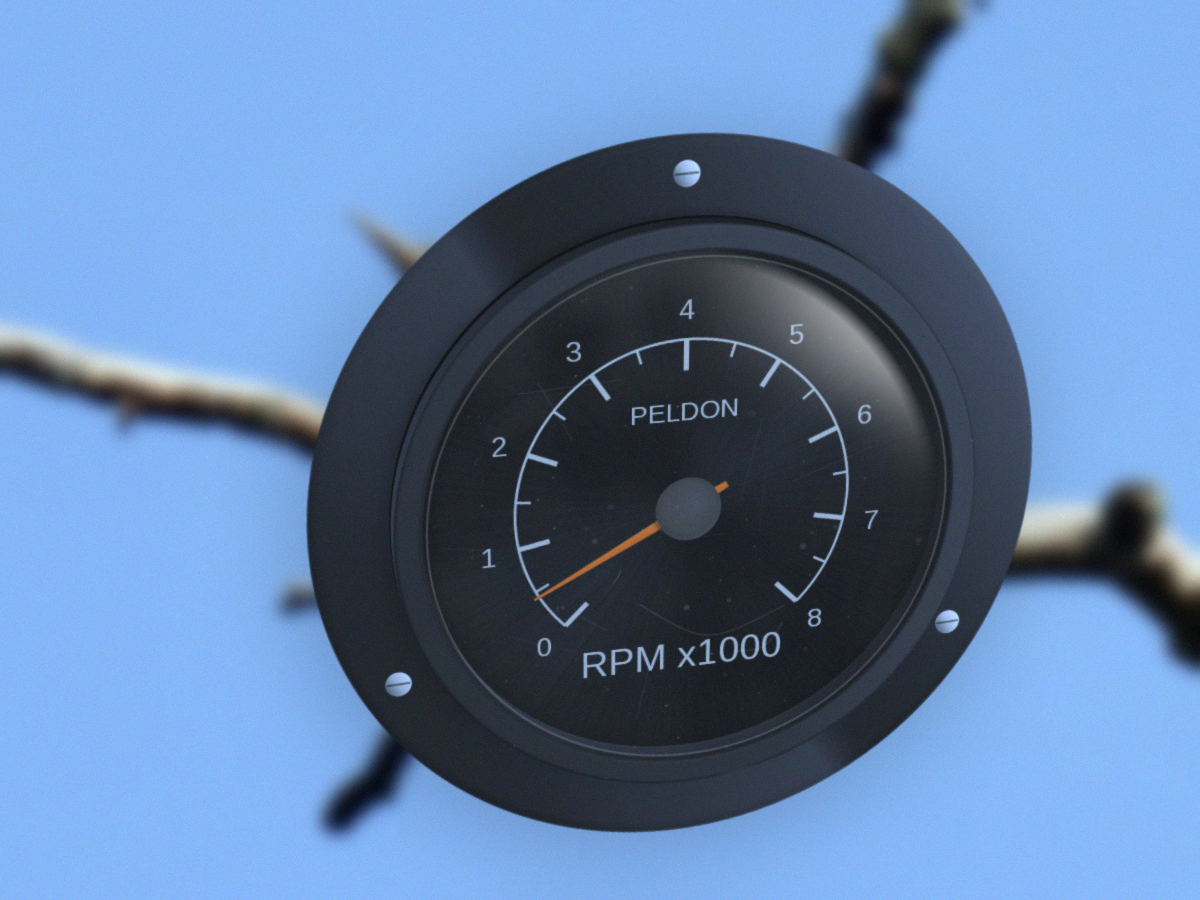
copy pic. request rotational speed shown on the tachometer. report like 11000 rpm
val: 500 rpm
